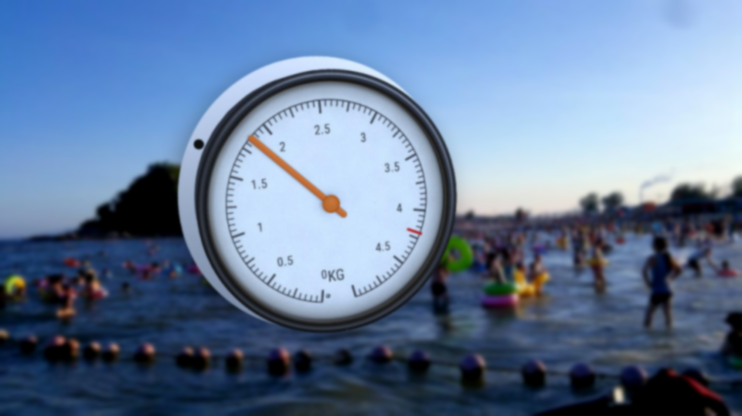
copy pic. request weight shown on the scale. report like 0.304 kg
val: 1.85 kg
